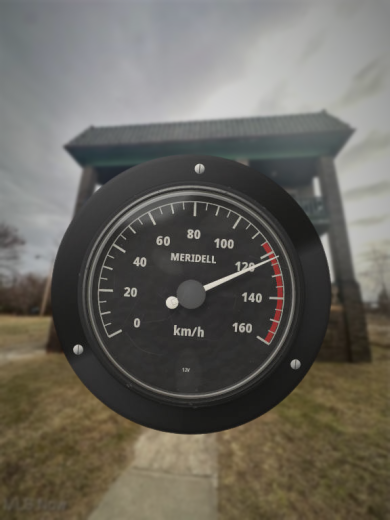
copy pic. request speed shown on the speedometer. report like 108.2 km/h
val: 122.5 km/h
